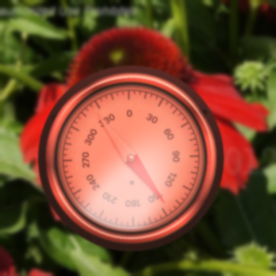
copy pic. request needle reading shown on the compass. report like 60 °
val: 145 °
